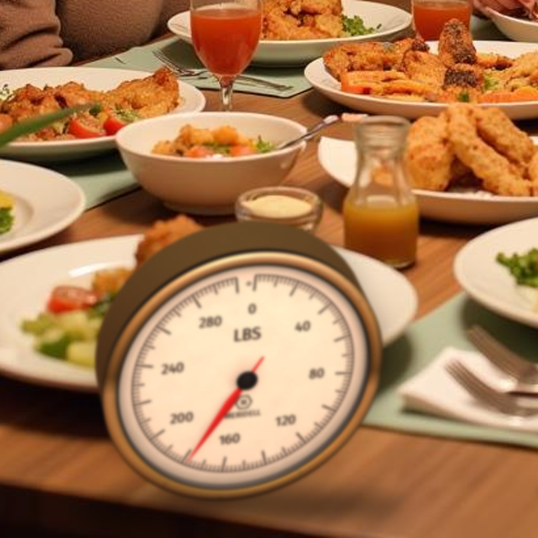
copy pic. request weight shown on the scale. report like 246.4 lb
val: 180 lb
